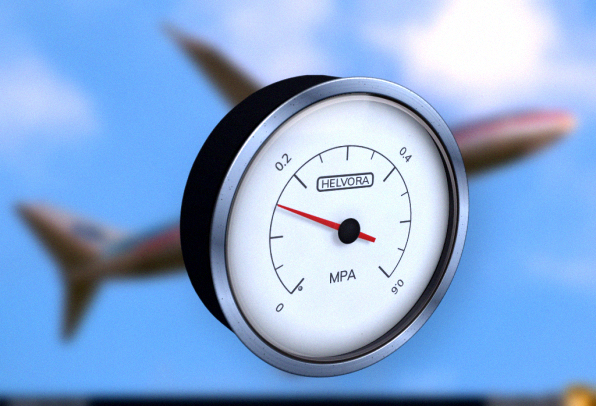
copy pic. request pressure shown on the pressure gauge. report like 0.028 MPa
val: 0.15 MPa
